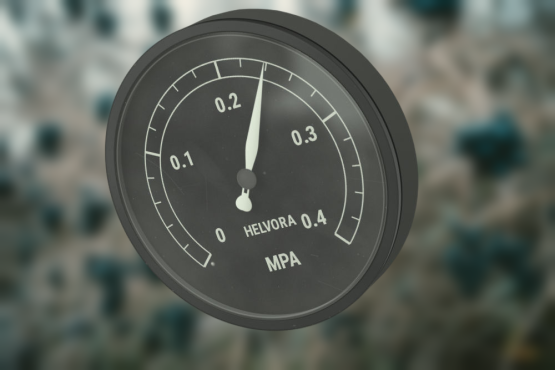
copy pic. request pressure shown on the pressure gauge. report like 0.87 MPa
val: 0.24 MPa
